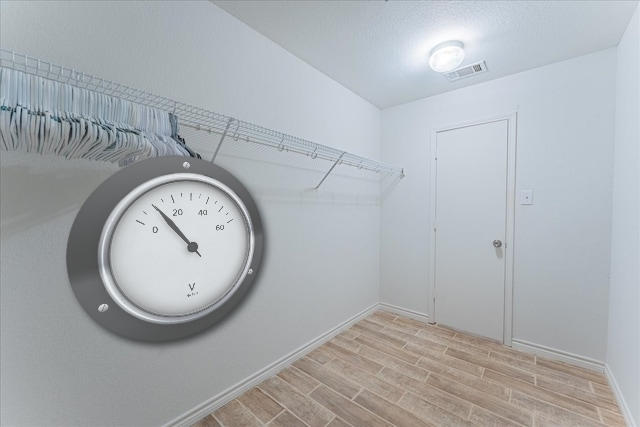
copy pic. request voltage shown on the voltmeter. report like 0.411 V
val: 10 V
